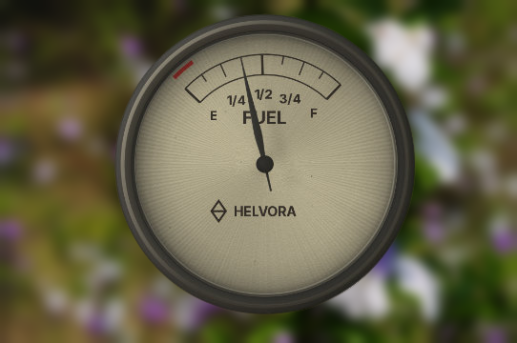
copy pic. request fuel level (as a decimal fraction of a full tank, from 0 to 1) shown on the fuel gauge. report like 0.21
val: 0.375
